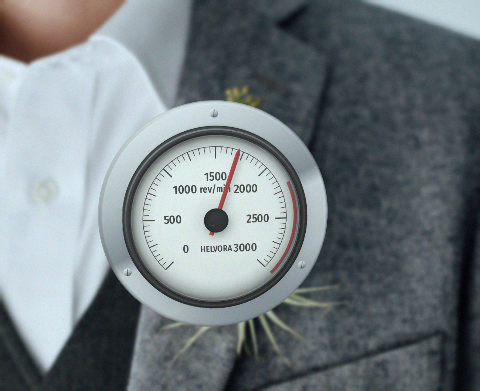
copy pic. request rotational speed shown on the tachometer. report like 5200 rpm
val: 1700 rpm
